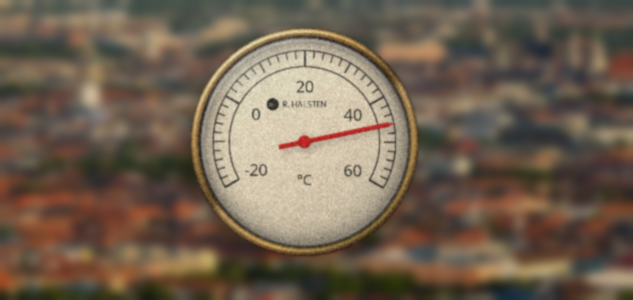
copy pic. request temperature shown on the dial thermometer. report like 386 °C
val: 46 °C
